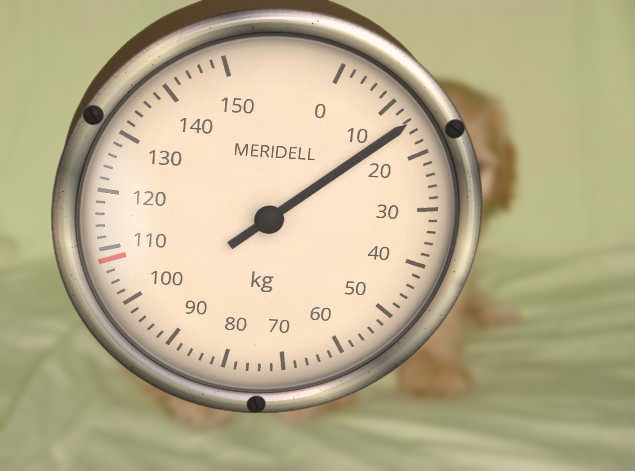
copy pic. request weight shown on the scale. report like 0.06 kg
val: 14 kg
